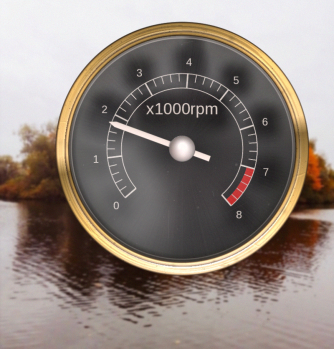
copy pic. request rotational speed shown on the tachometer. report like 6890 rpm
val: 1800 rpm
